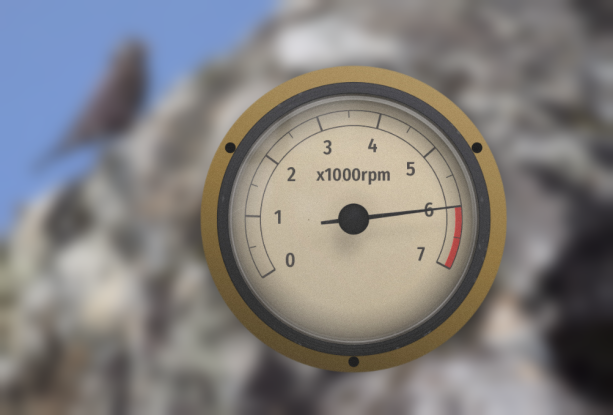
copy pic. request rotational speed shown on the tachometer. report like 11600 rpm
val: 6000 rpm
